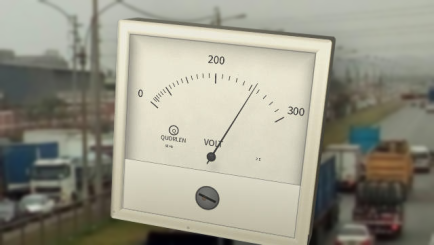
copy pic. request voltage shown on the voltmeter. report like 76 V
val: 255 V
